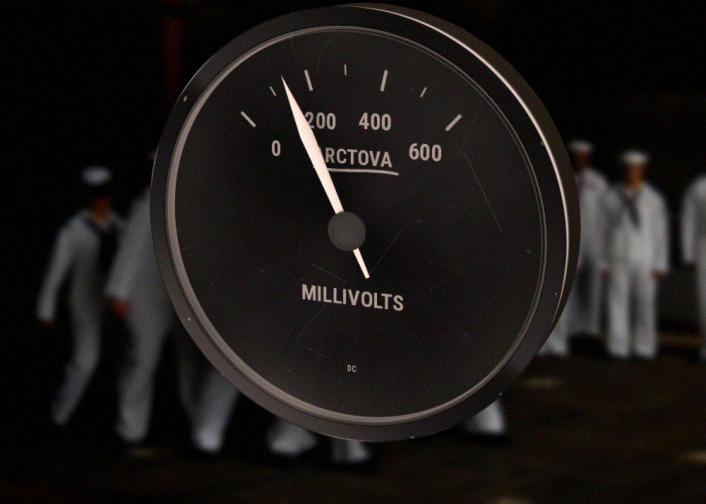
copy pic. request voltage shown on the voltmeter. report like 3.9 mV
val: 150 mV
